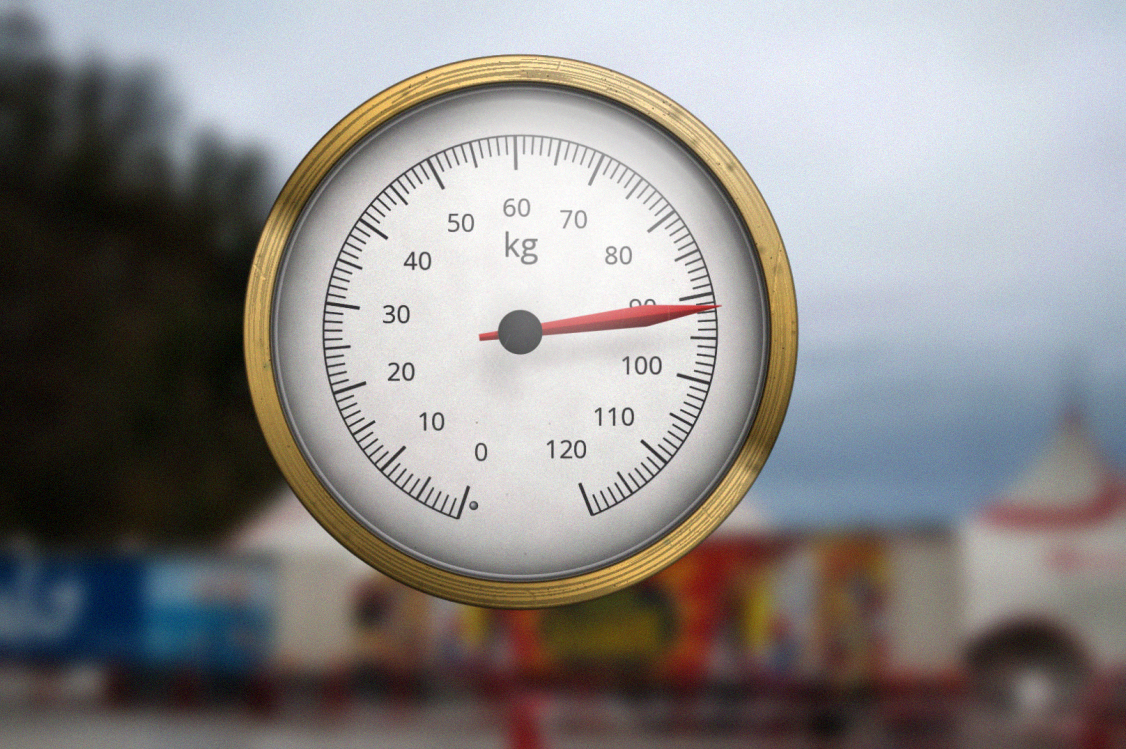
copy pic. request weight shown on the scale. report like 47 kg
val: 91.5 kg
